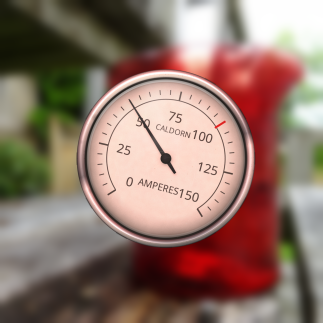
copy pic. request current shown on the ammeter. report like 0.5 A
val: 50 A
